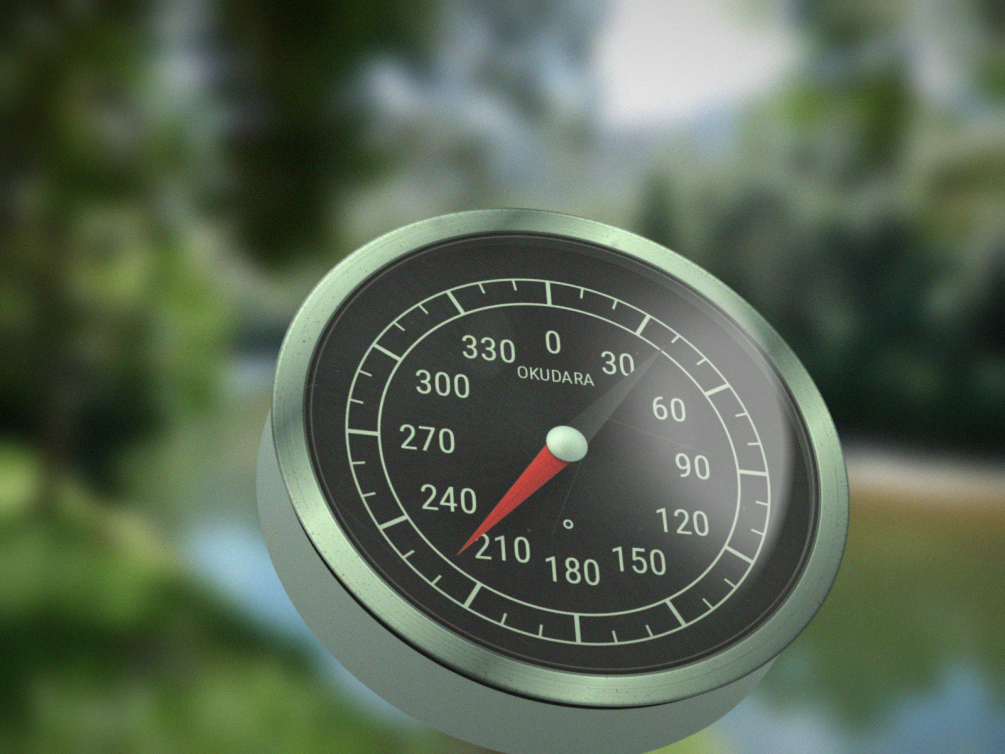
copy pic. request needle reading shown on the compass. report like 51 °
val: 220 °
